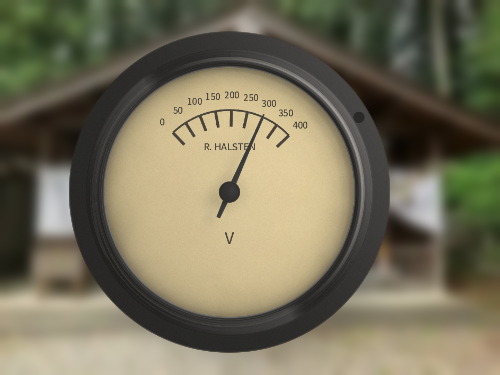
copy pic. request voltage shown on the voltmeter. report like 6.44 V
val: 300 V
